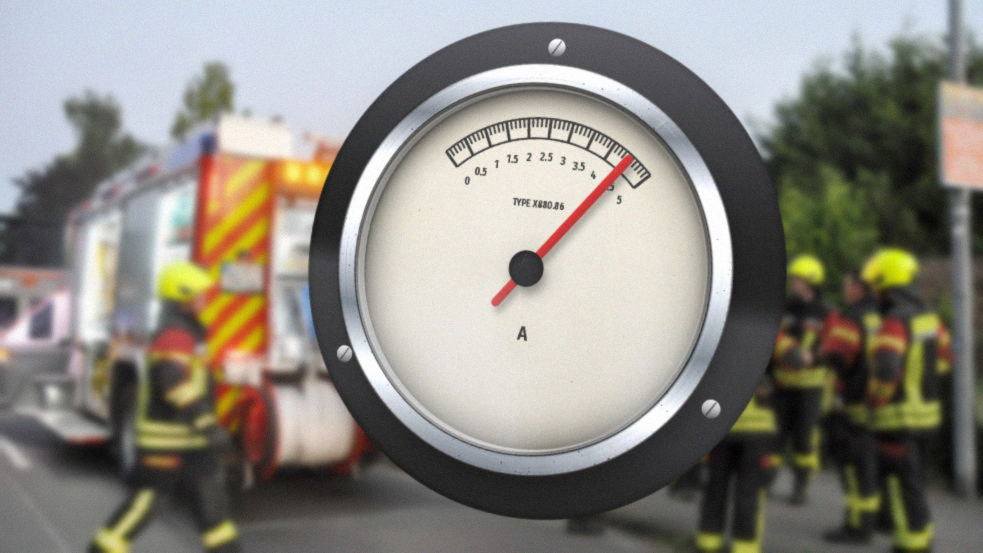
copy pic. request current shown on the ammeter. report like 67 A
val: 4.5 A
